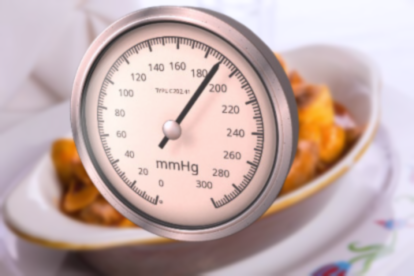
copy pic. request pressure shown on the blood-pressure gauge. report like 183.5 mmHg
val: 190 mmHg
